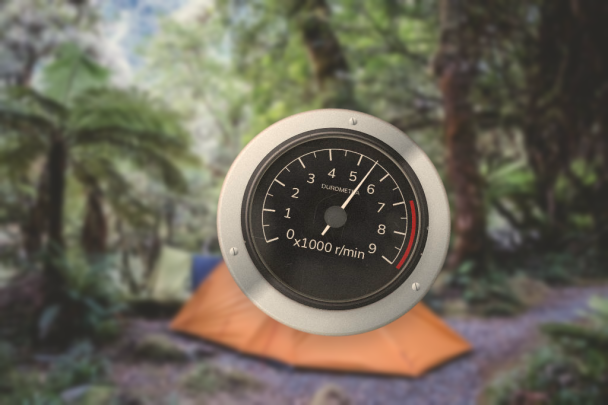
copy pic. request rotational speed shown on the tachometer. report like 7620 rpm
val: 5500 rpm
